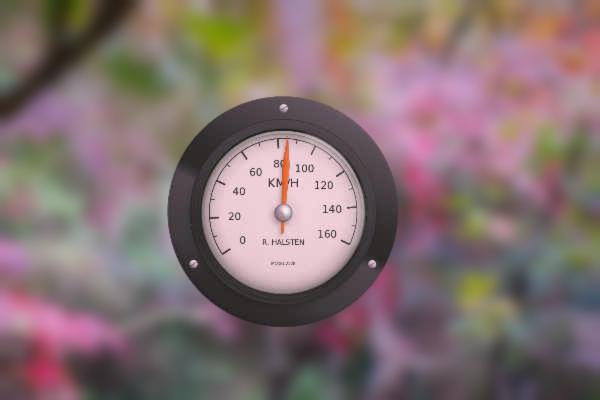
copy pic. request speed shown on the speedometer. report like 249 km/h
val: 85 km/h
